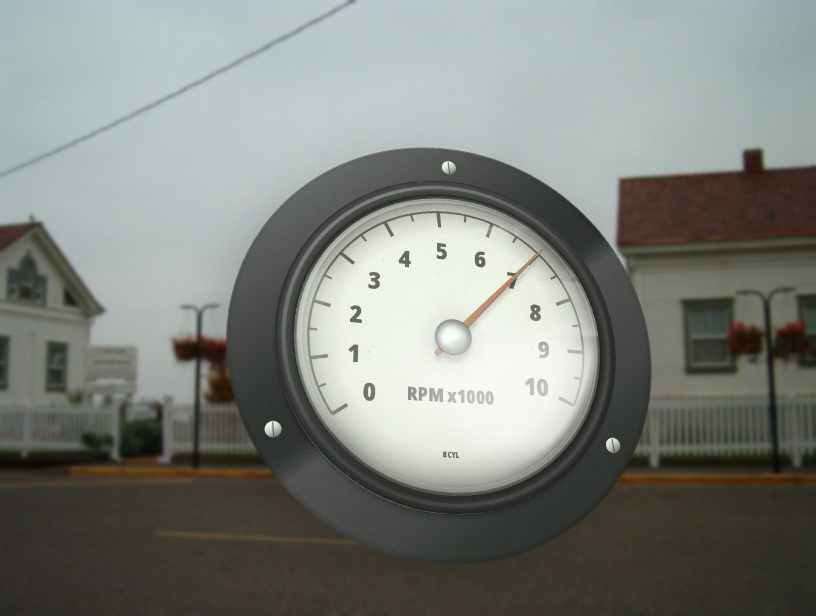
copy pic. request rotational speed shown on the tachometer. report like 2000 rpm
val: 7000 rpm
